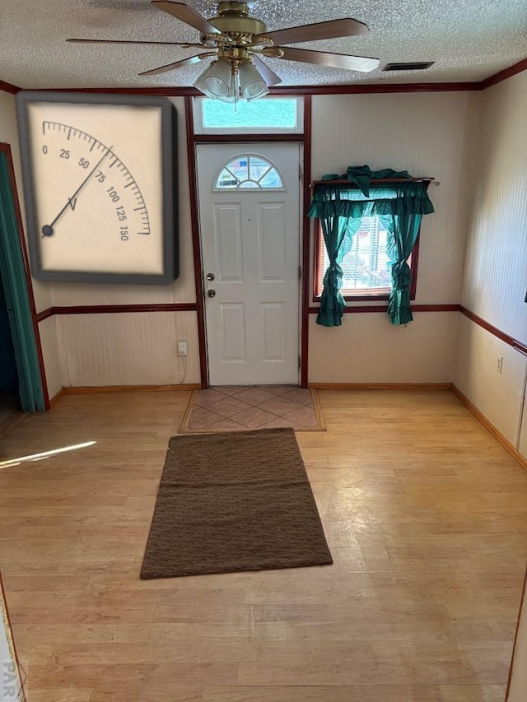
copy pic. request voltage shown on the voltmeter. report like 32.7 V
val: 65 V
